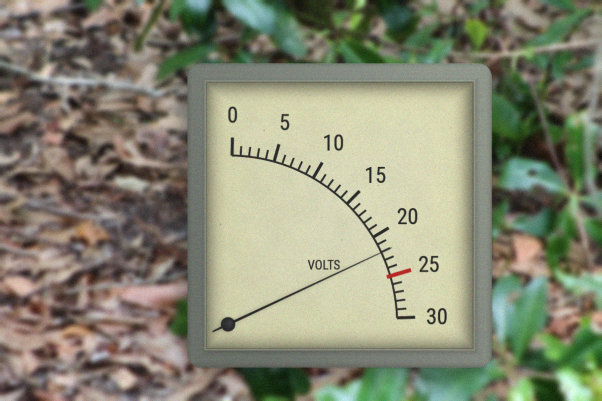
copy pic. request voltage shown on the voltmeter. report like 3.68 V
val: 22 V
